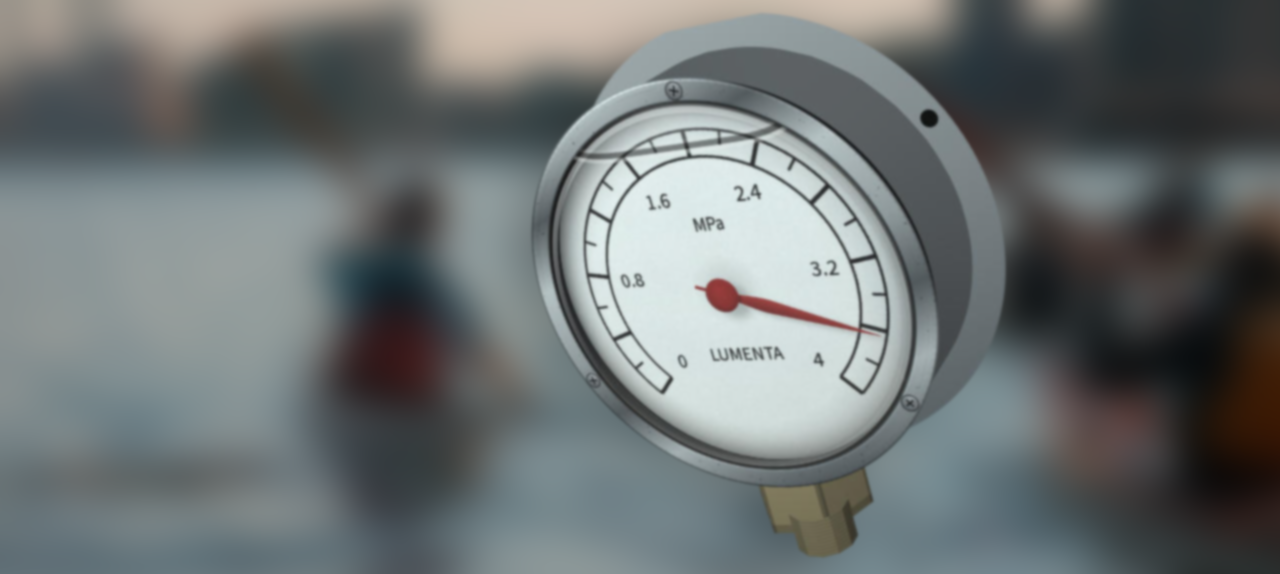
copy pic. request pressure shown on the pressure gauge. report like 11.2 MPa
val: 3.6 MPa
